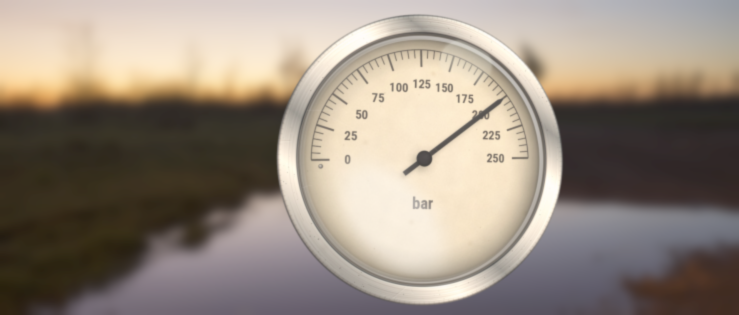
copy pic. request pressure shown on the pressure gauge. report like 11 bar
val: 200 bar
